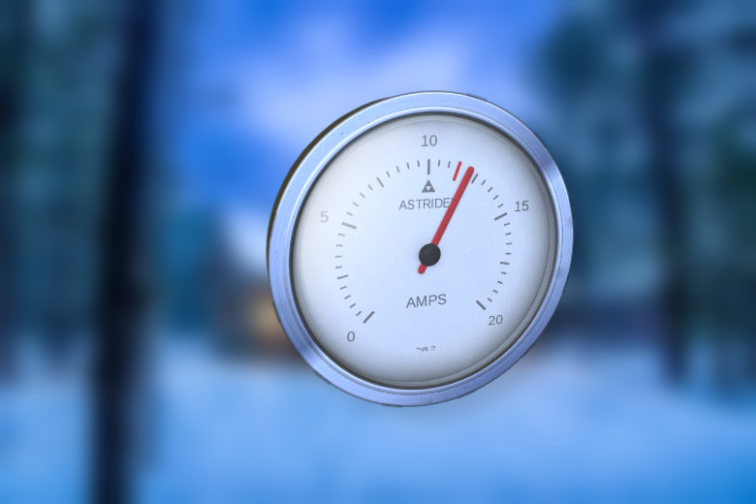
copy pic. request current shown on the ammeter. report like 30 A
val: 12 A
